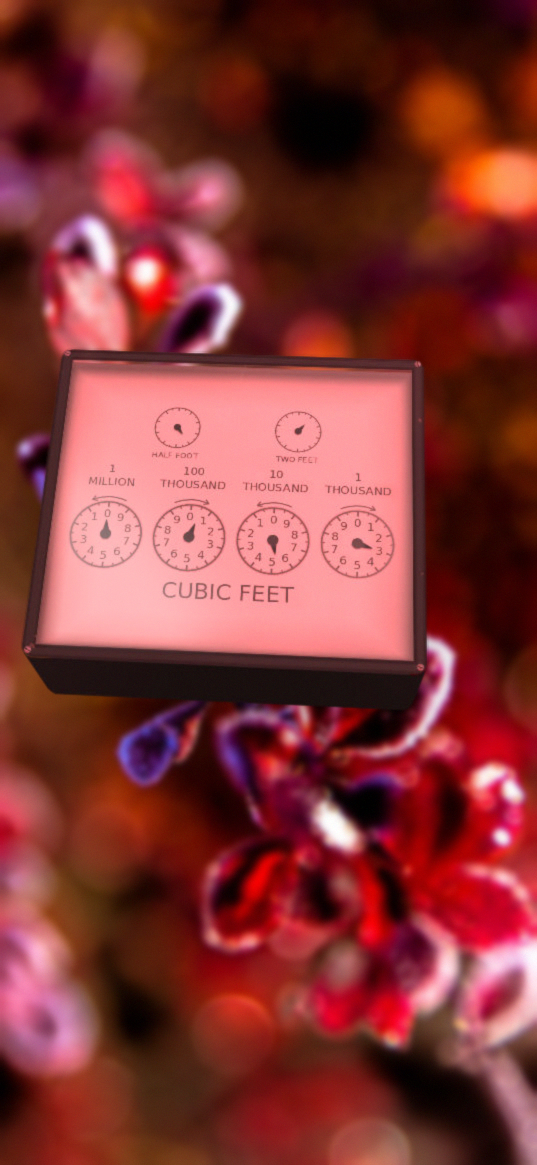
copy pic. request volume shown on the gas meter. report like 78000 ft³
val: 5300 ft³
